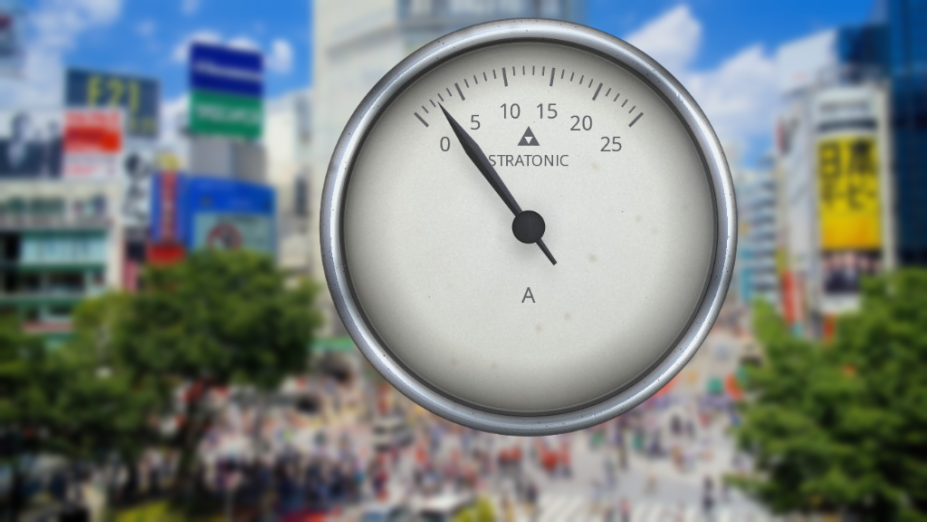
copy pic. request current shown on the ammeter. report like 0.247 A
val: 2.5 A
